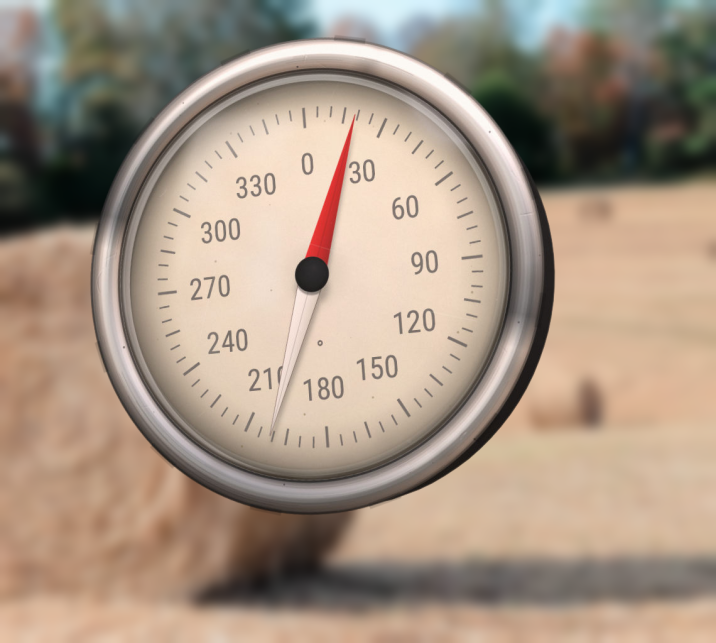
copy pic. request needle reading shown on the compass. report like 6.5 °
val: 20 °
